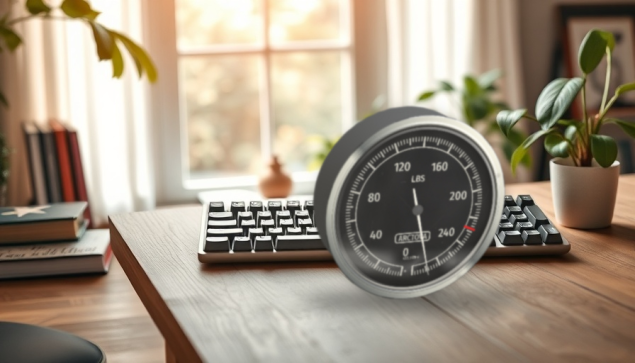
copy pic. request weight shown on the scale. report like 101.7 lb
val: 270 lb
